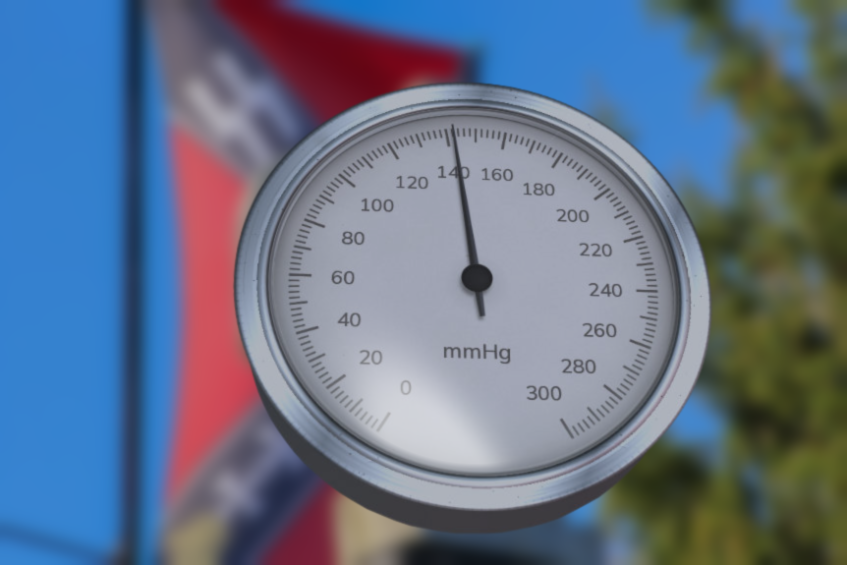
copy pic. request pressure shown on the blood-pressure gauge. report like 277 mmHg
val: 142 mmHg
